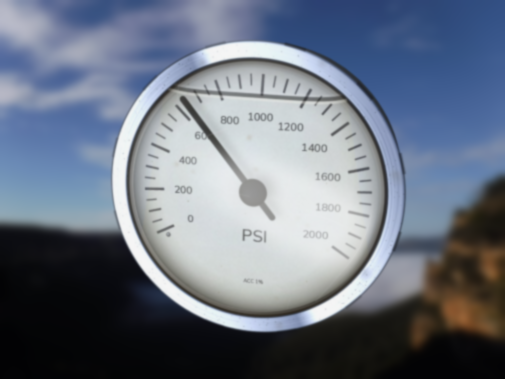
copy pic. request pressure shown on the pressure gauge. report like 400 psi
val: 650 psi
